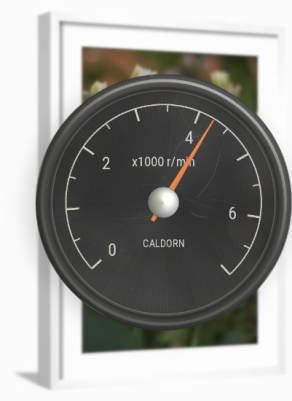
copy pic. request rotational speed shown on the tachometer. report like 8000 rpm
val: 4250 rpm
